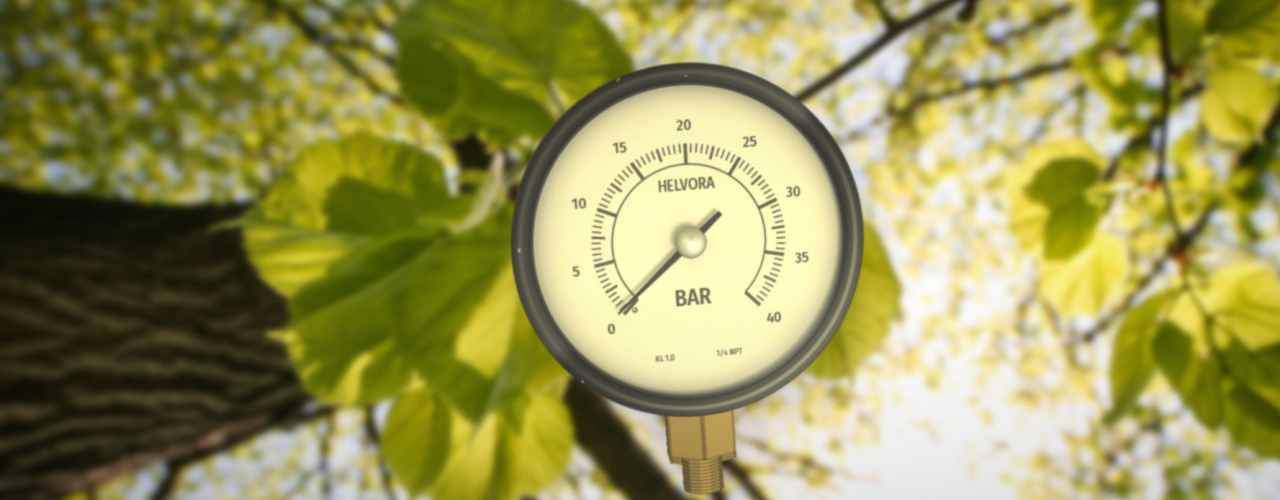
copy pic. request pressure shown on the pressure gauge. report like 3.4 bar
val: 0.5 bar
